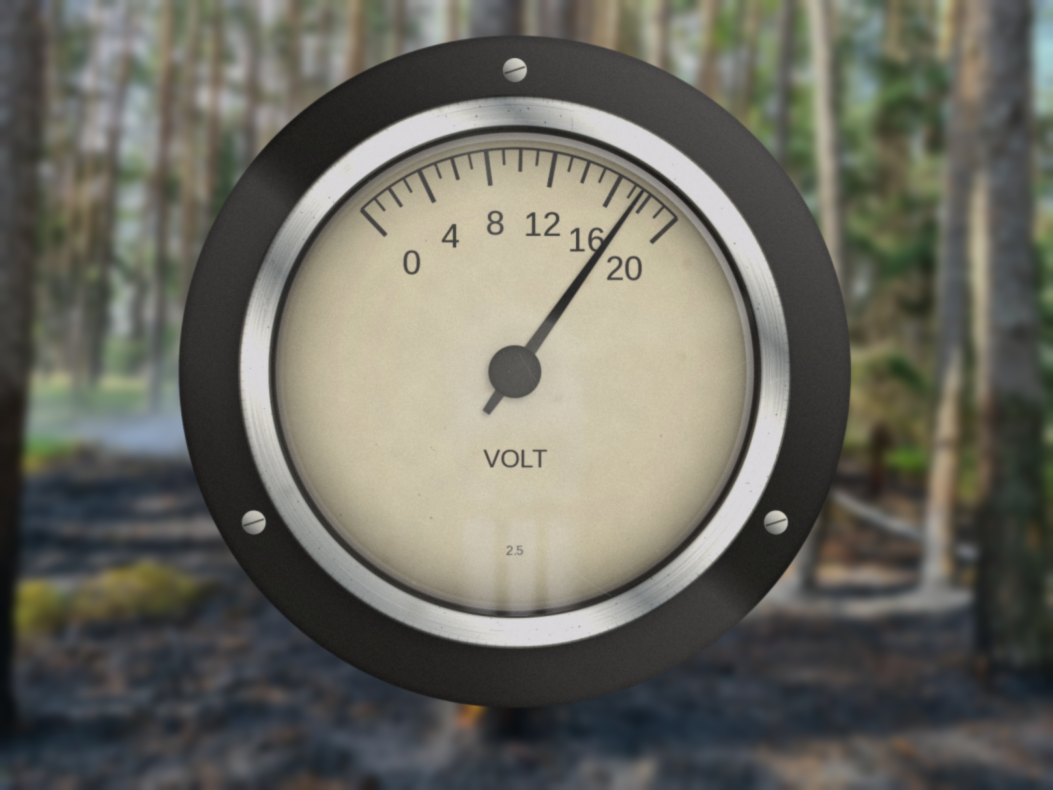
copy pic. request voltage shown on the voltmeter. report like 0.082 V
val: 17.5 V
